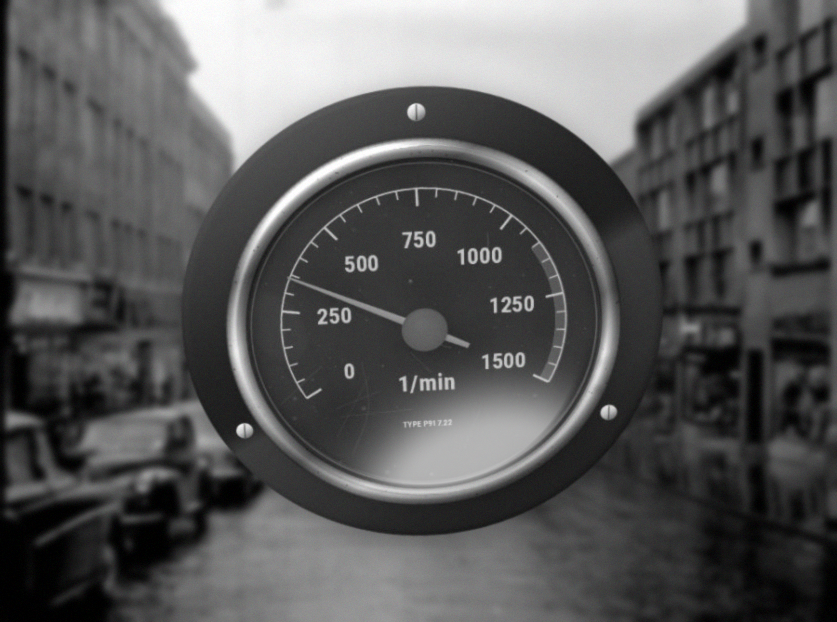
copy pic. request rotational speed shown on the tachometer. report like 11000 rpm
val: 350 rpm
